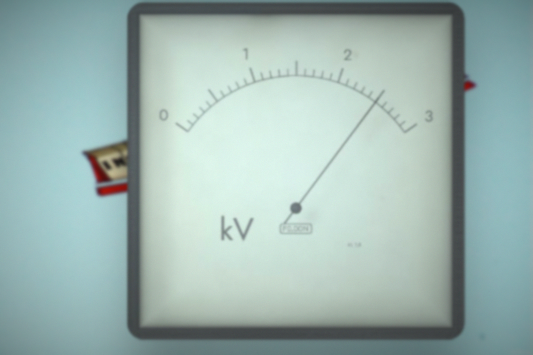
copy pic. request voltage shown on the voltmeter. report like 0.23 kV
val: 2.5 kV
